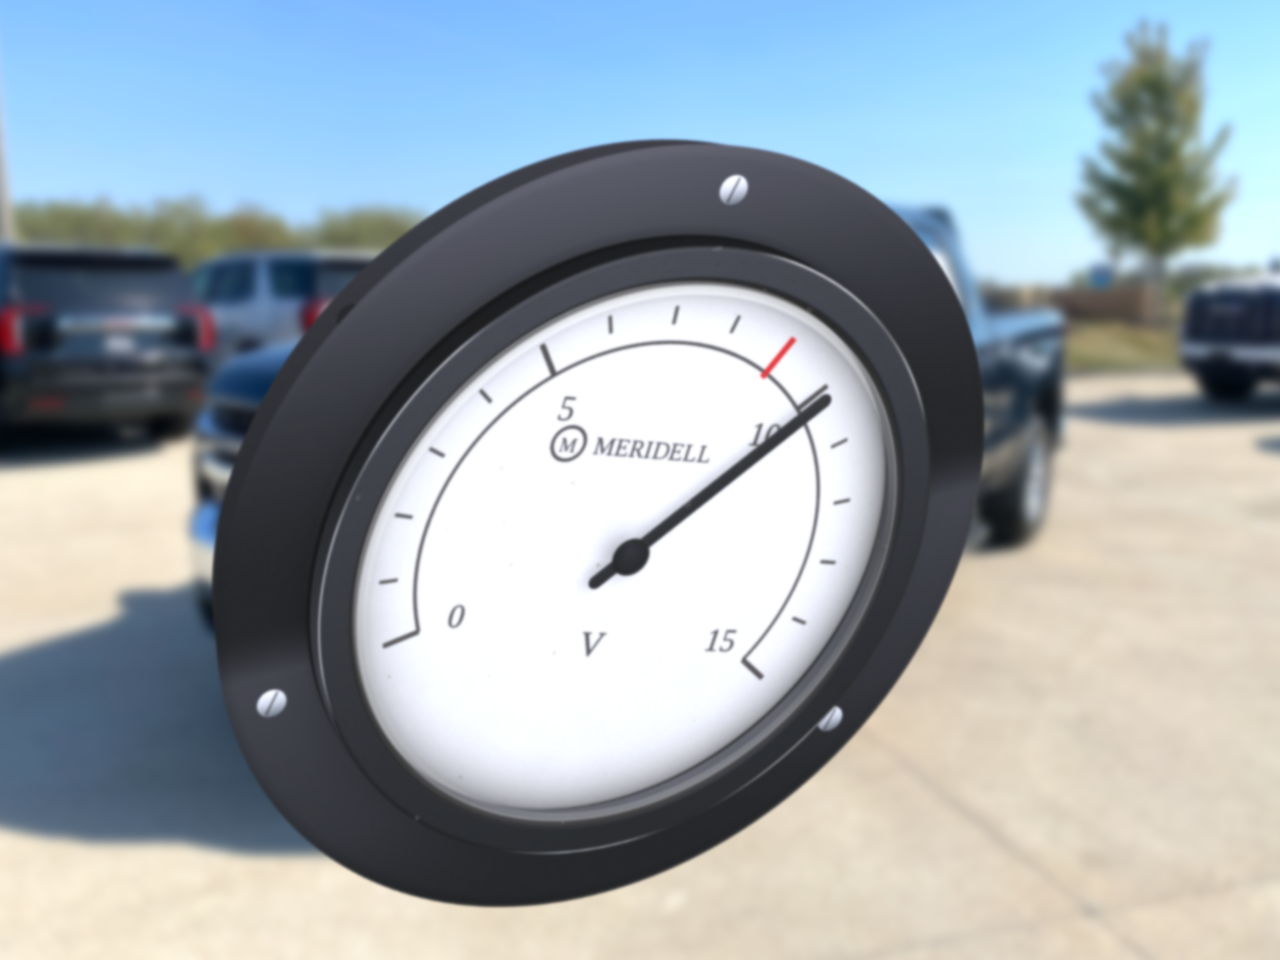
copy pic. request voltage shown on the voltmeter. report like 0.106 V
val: 10 V
